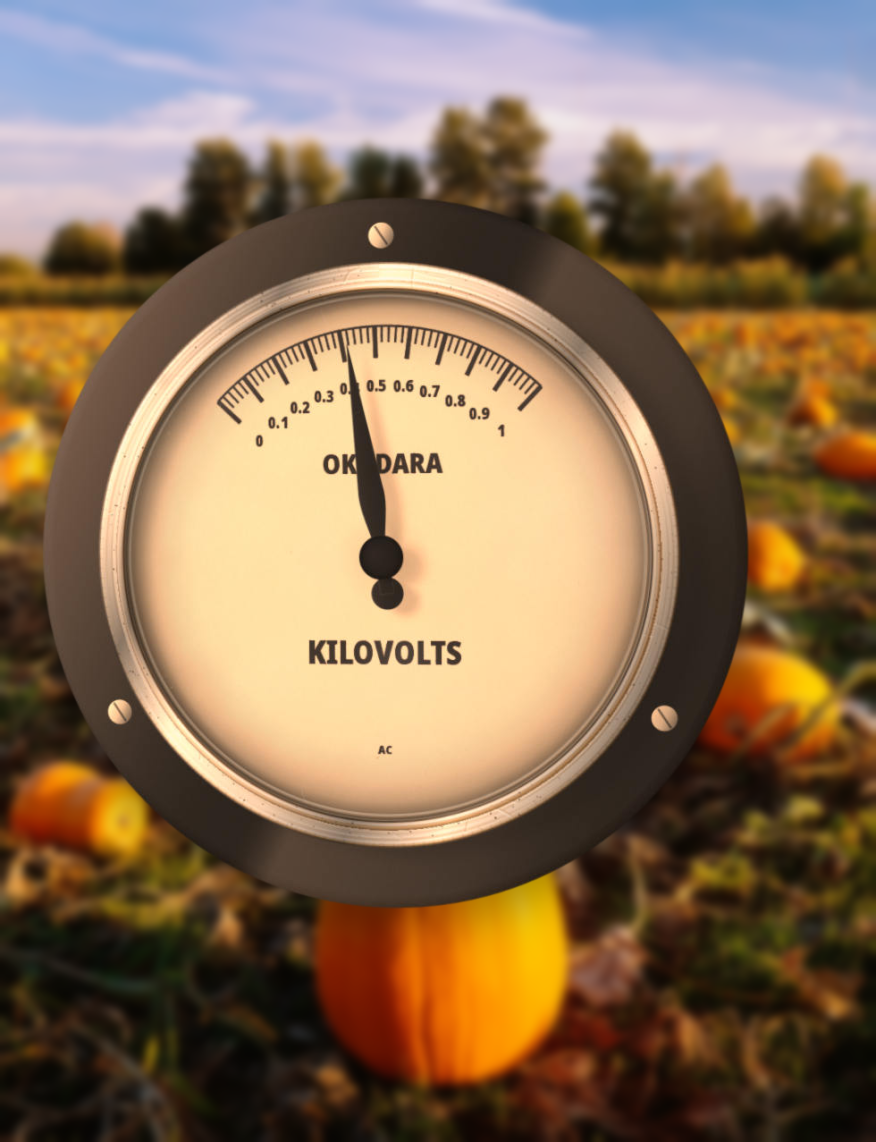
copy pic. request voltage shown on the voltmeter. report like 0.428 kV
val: 0.42 kV
